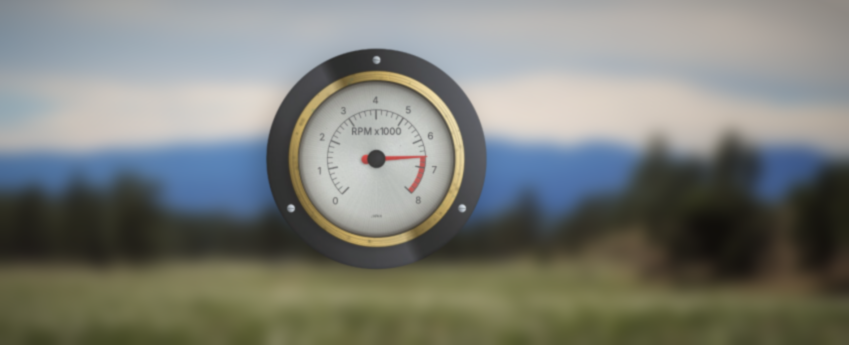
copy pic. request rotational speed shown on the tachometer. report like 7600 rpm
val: 6600 rpm
